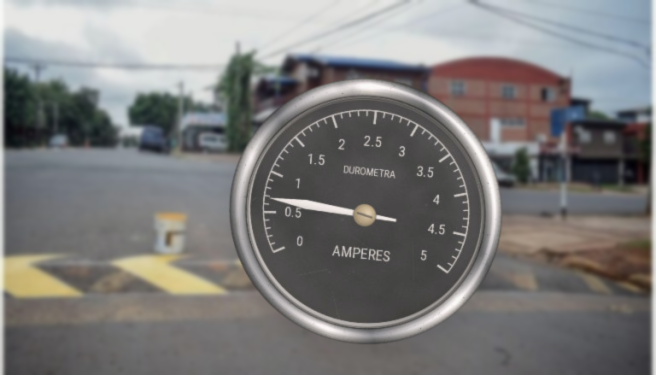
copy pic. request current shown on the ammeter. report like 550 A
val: 0.7 A
